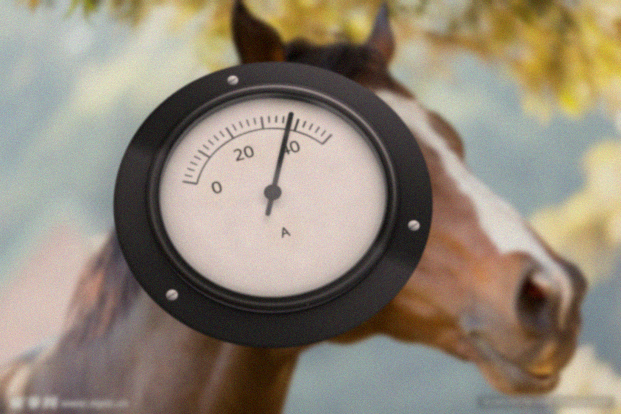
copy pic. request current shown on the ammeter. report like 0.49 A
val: 38 A
